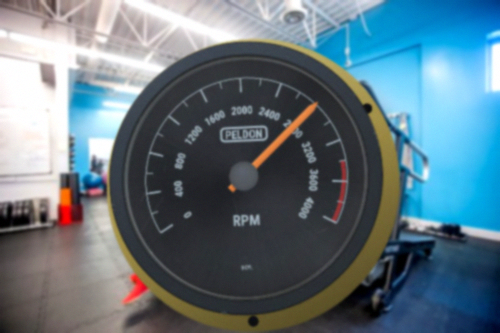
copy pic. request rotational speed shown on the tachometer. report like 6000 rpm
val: 2800 rpm
